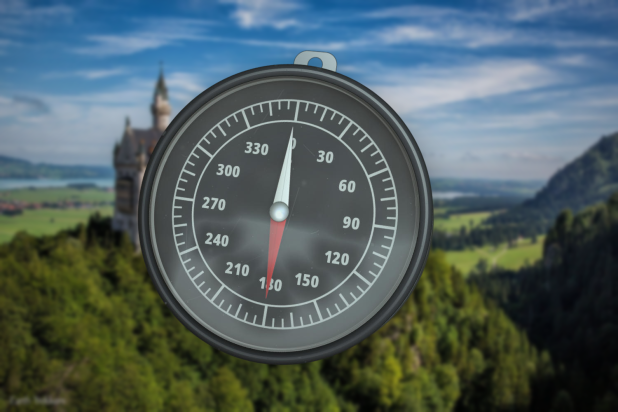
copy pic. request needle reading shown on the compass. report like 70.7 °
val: 180 °
